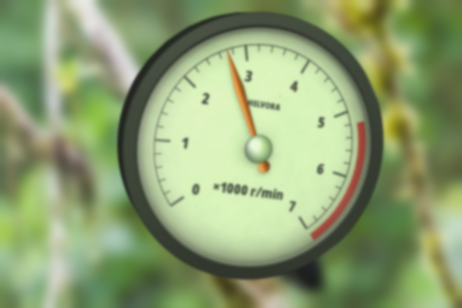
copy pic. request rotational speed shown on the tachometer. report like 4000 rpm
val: 2700 rpm
